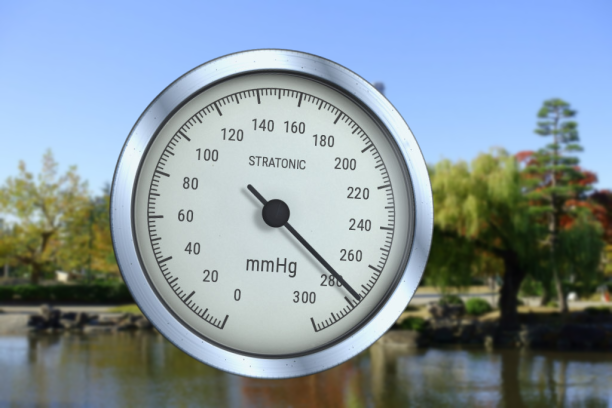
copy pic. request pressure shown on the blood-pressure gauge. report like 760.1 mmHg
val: 276 mmHg
